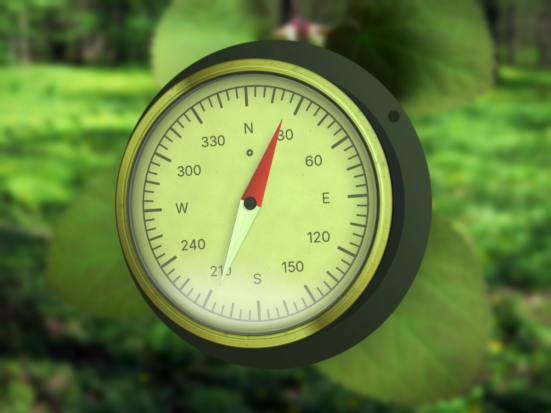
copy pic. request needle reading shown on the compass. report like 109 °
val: 25 °
